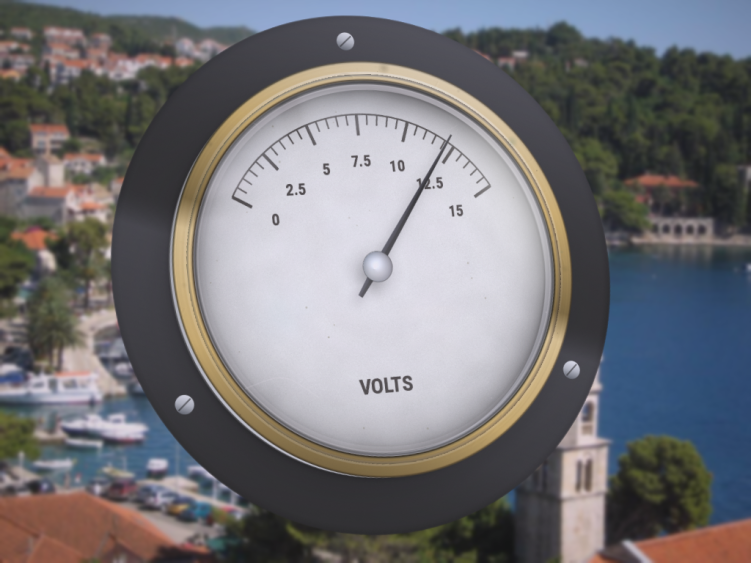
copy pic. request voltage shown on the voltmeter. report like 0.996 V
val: 12 V
